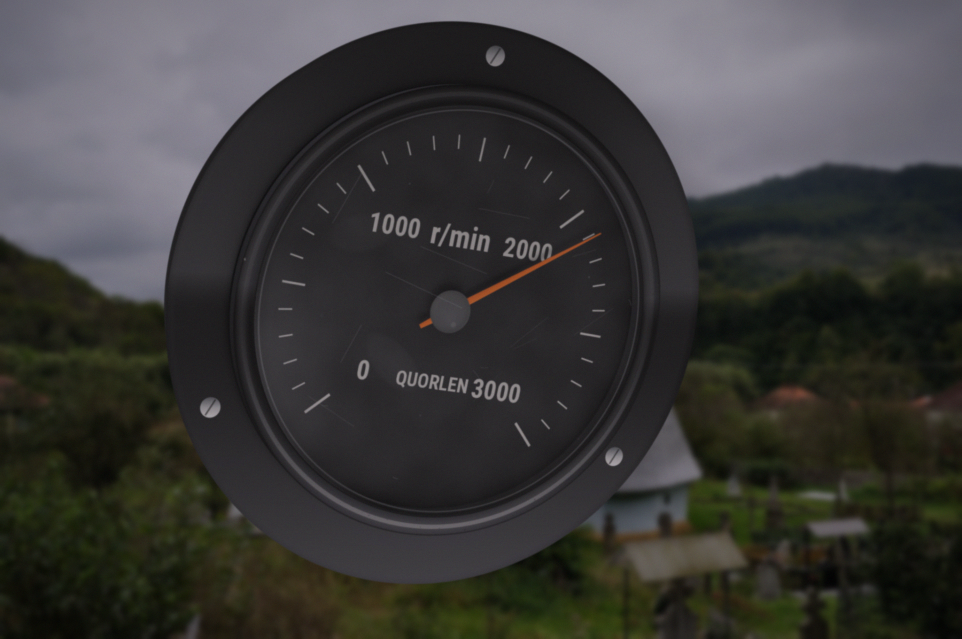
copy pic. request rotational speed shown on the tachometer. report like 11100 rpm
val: 2100 rpm
